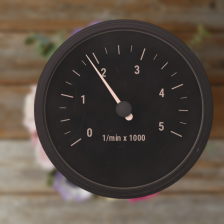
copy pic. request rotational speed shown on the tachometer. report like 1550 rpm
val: 1875 rpm
